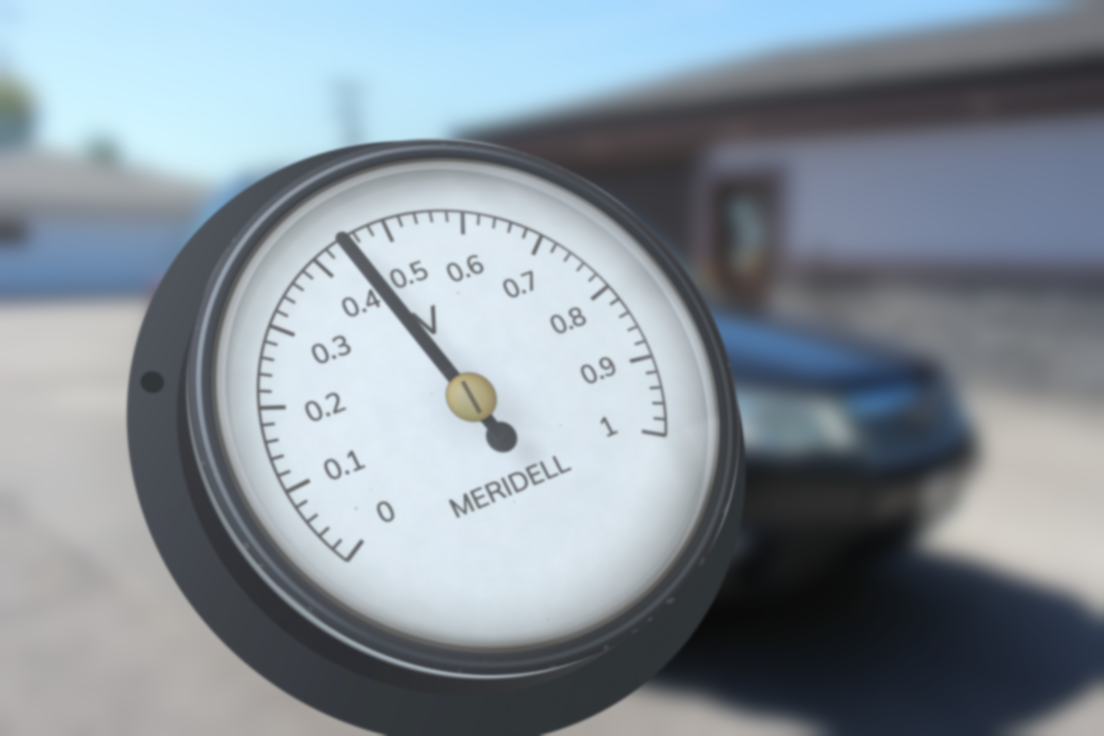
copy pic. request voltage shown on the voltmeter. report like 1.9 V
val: 0.44 V
